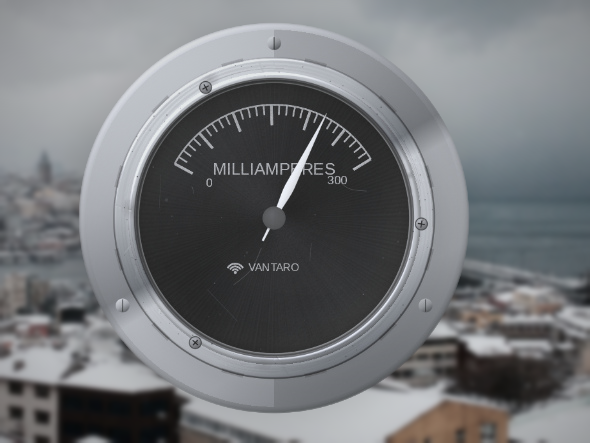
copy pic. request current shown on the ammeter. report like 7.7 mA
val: 220 mA
